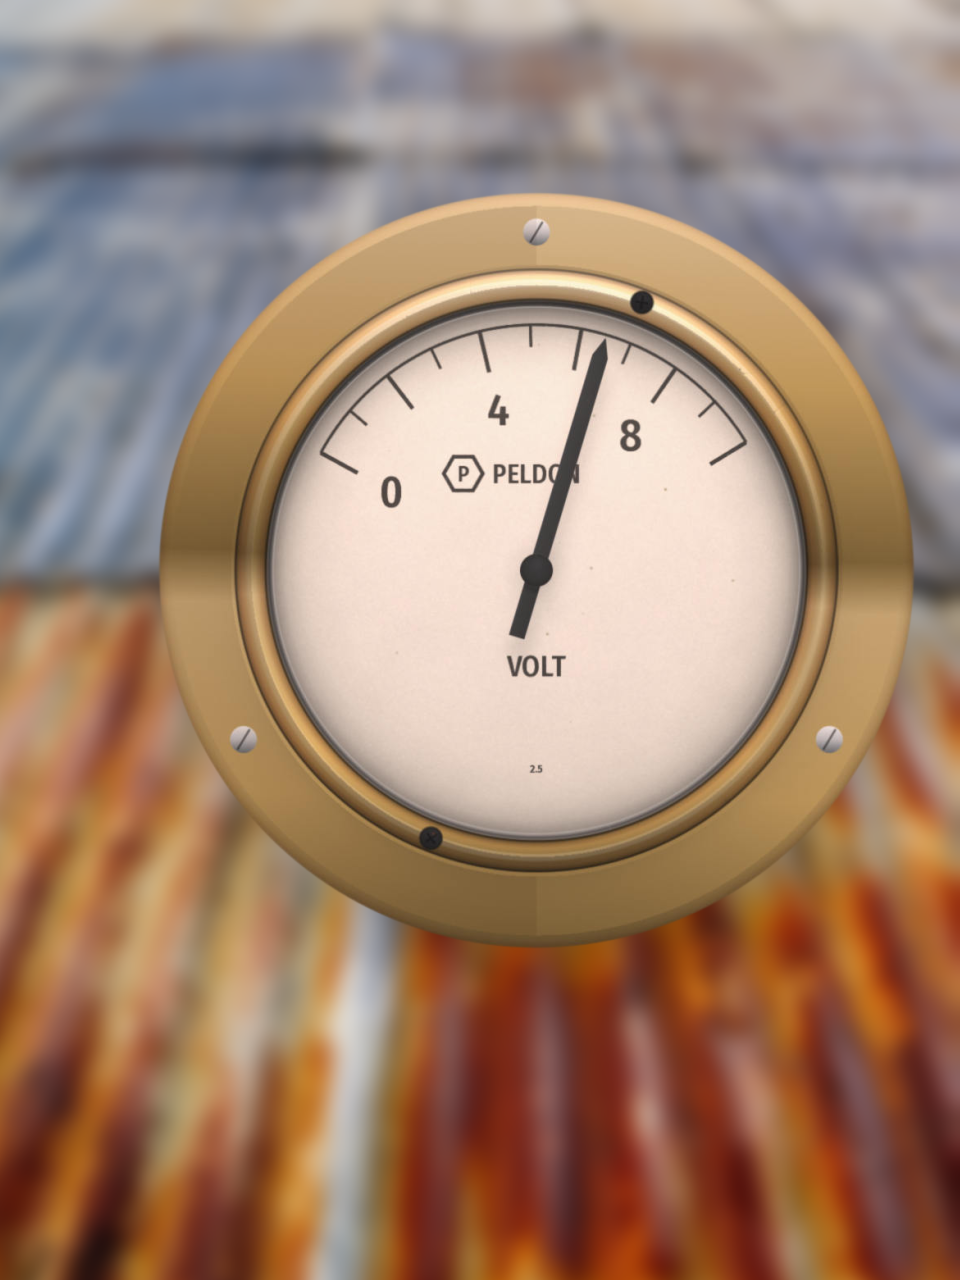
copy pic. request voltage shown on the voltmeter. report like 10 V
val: 6.5 V
